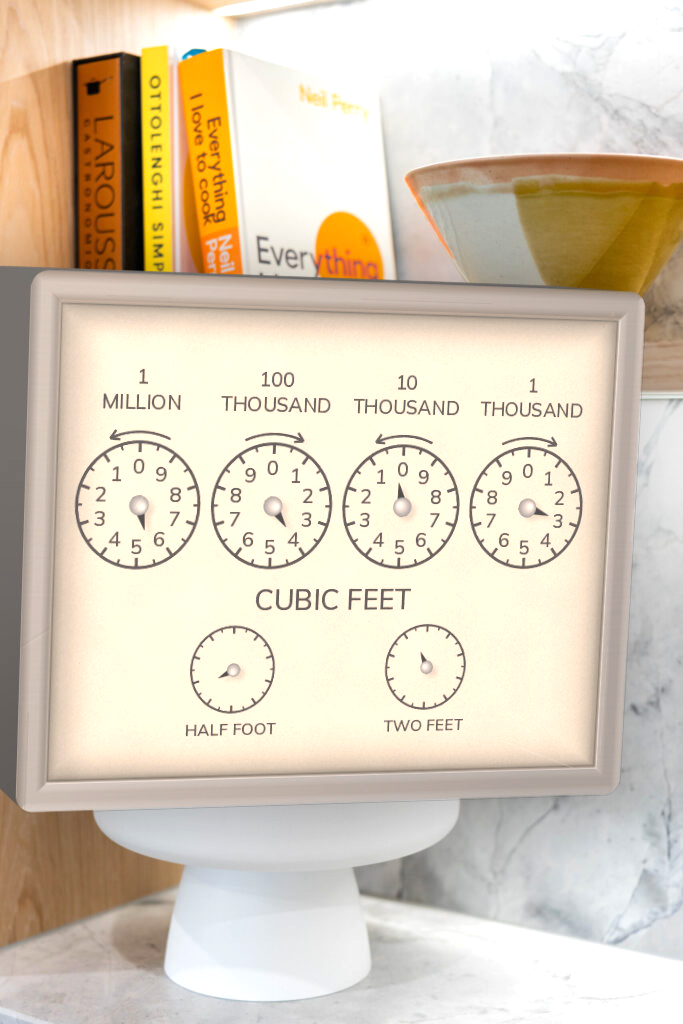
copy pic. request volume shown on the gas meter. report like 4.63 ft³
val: 540300 ft³
